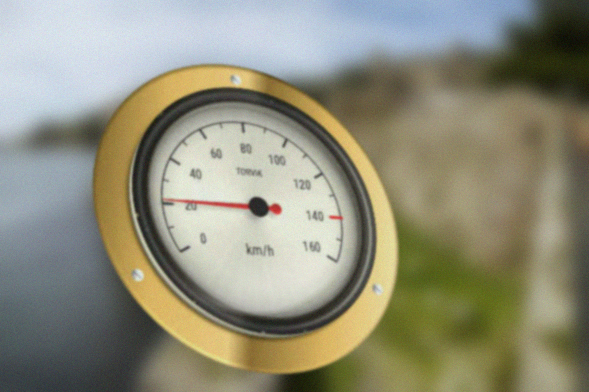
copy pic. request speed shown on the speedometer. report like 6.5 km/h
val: 20 km/h
